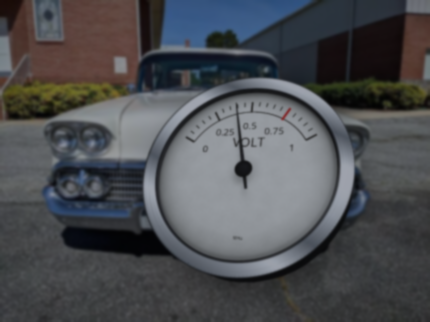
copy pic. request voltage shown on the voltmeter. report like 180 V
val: 0.4 V
